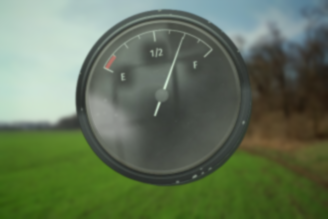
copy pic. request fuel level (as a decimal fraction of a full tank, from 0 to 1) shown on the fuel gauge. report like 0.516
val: 0.75
